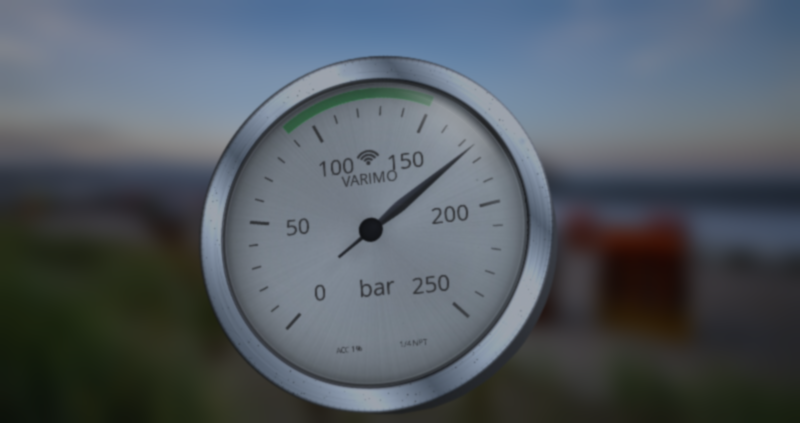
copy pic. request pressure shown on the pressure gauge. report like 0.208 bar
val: 175 bar
